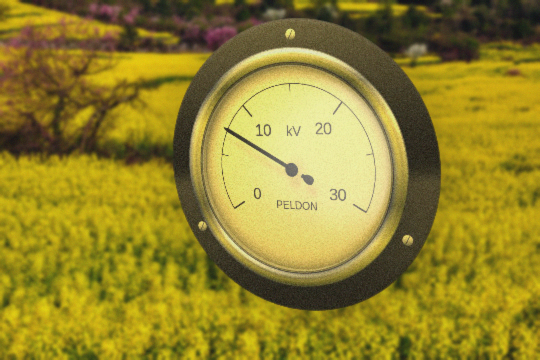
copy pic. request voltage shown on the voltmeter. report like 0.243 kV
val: 7.5 kV
